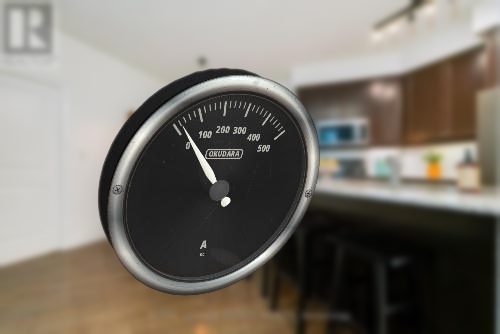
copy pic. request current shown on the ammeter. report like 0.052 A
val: 20 A
